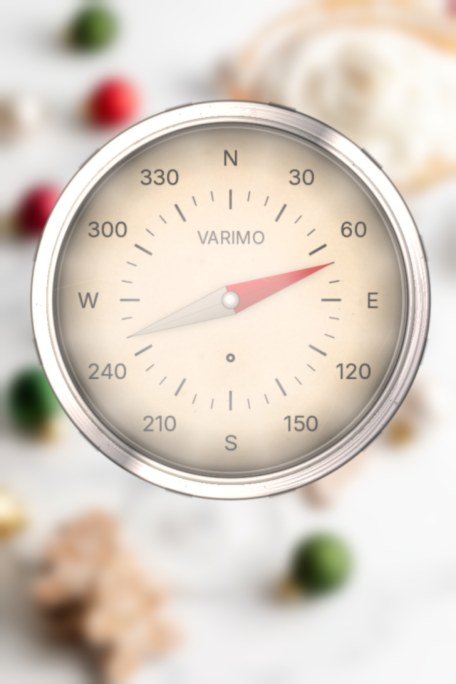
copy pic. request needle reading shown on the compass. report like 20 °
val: 70 °
